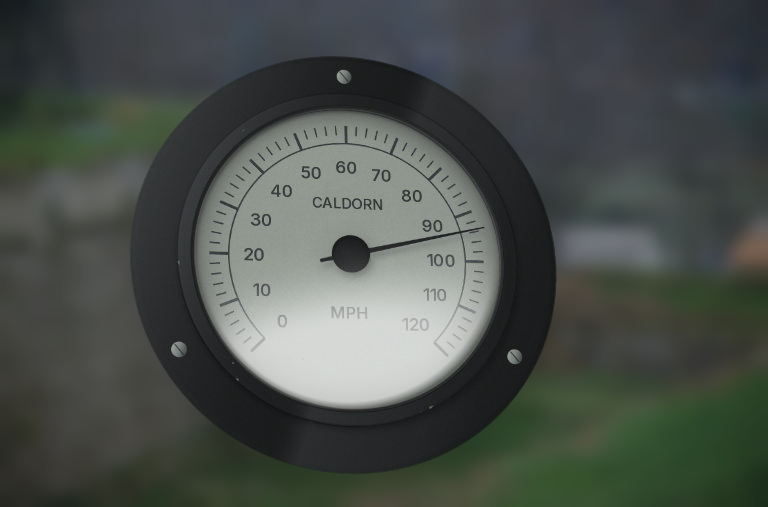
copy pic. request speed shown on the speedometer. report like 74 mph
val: 94 mph
